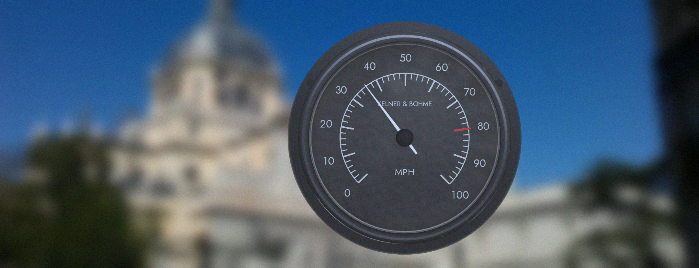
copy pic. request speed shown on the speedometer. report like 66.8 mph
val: 36 mph
